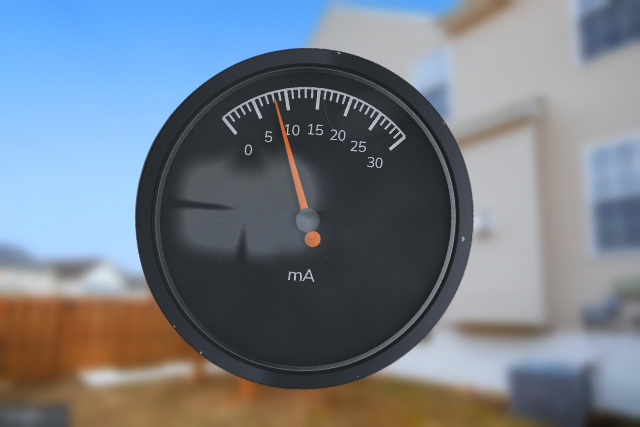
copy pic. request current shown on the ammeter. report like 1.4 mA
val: 8 mA
